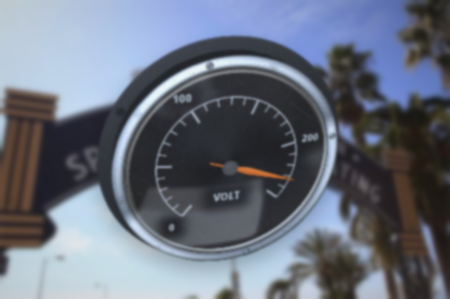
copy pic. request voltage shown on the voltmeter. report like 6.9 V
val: 230 V
